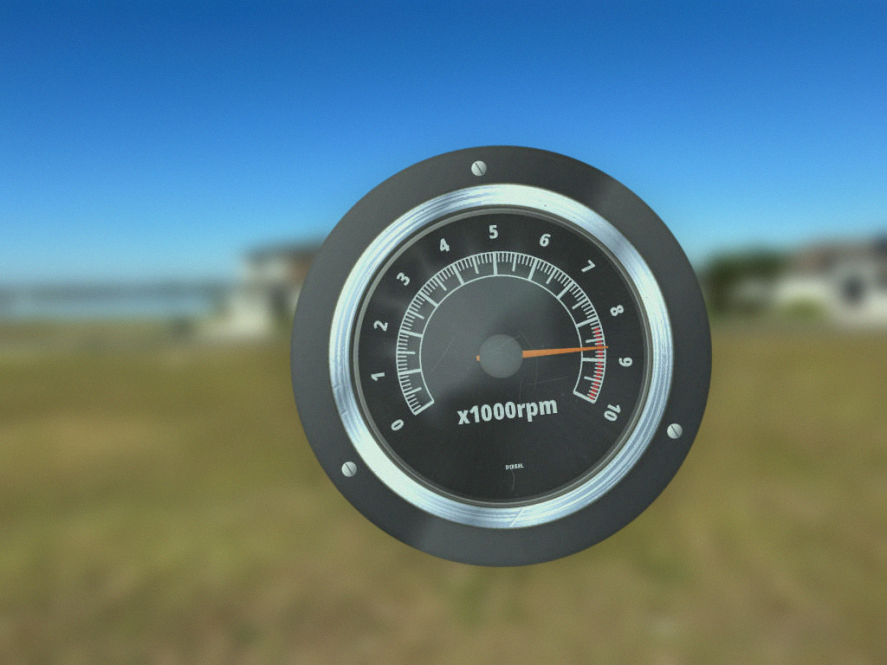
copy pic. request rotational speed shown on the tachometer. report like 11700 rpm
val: 8700 rpm
